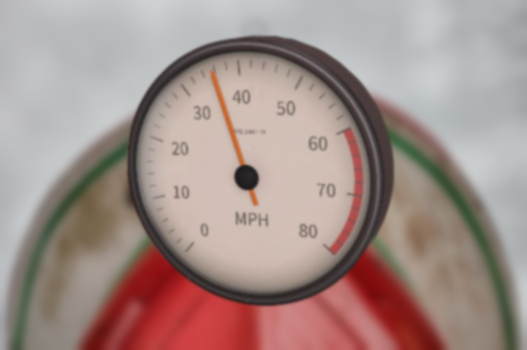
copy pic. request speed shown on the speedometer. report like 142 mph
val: 36 mph
